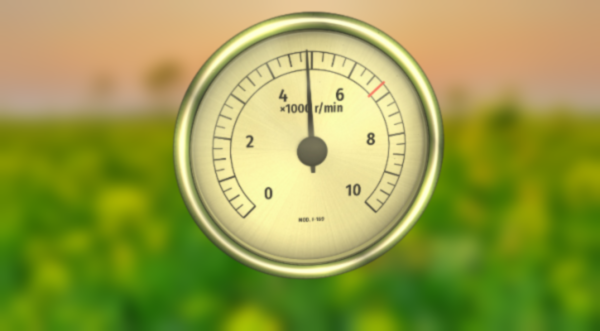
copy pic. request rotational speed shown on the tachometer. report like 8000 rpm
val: 4875 rpm
